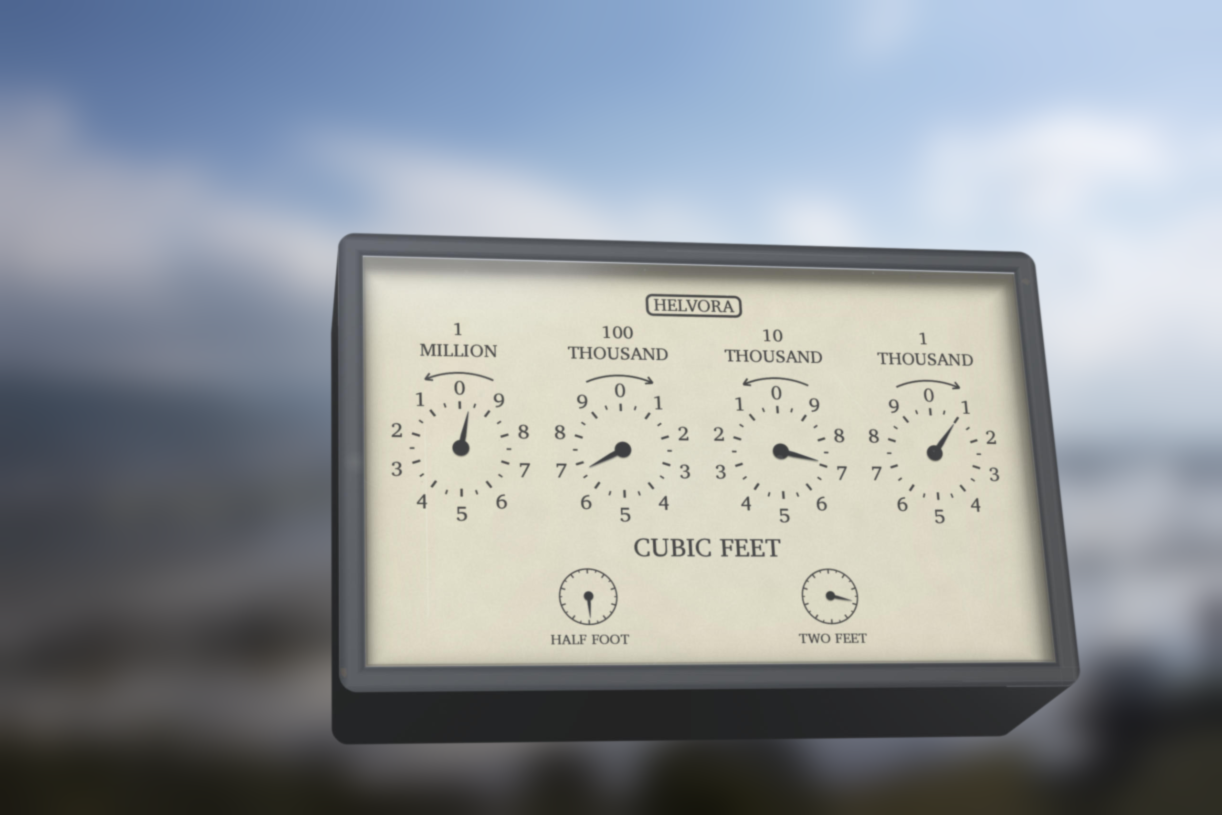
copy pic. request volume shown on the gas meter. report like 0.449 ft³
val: 967100 ft³
